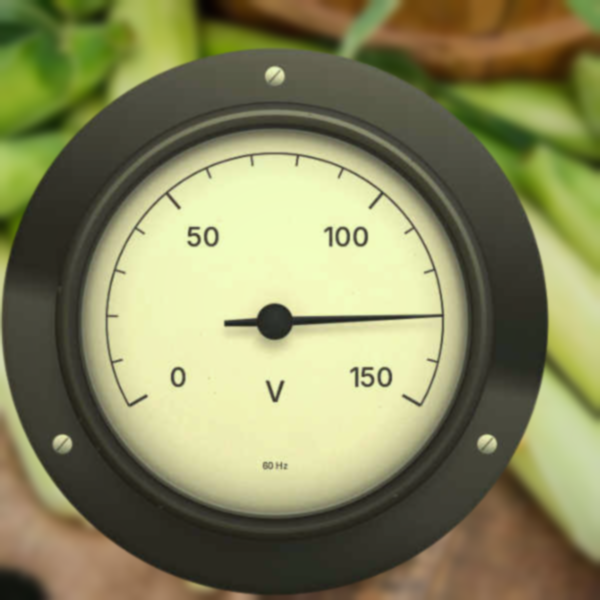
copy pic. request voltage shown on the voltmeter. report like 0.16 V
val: 130 V
